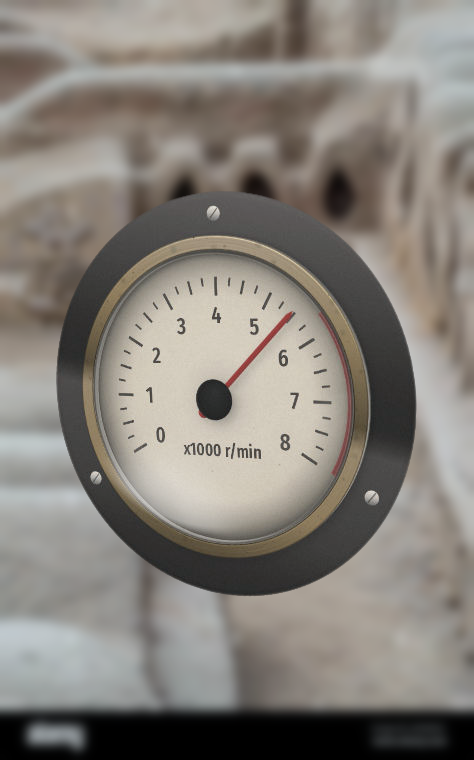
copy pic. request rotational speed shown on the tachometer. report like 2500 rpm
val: 5500 rpm
